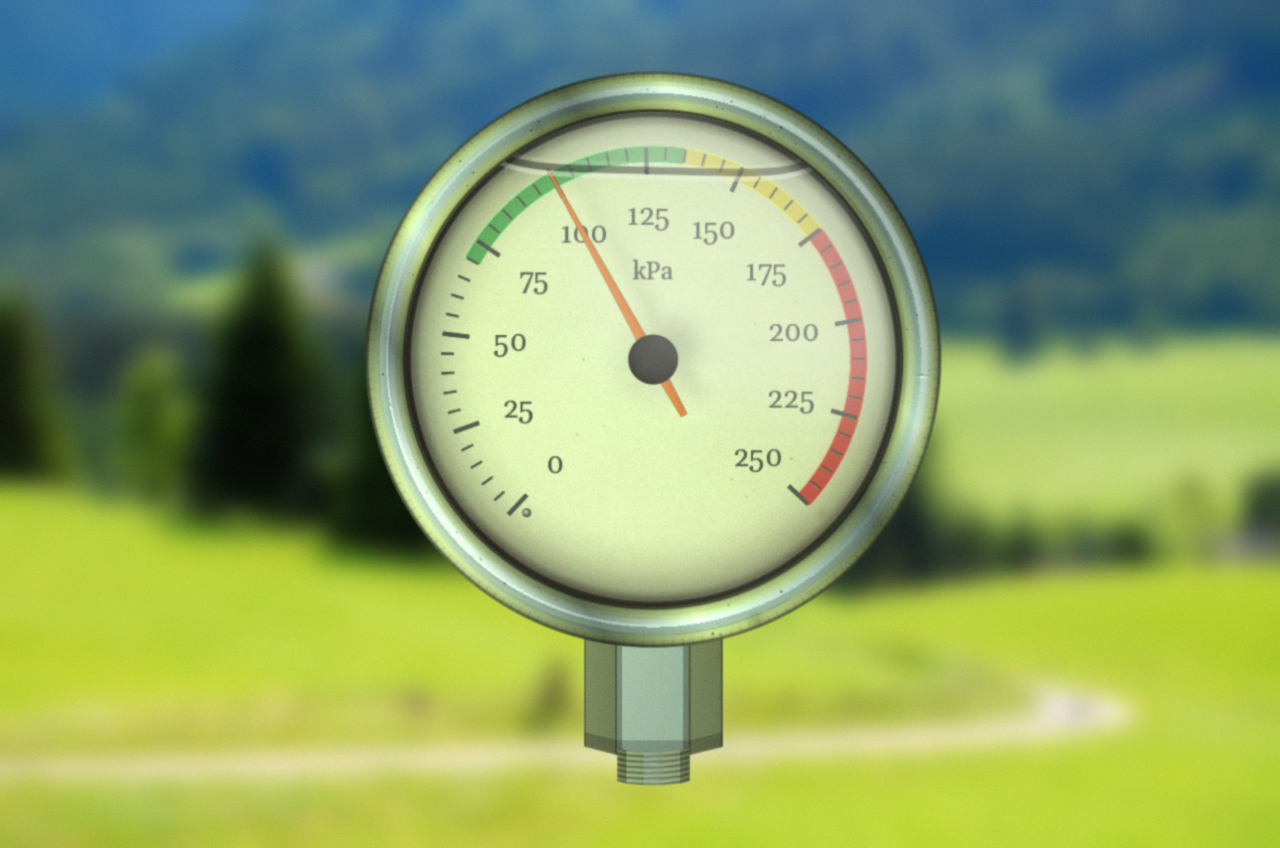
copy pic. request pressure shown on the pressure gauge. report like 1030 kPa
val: 100 kPa
